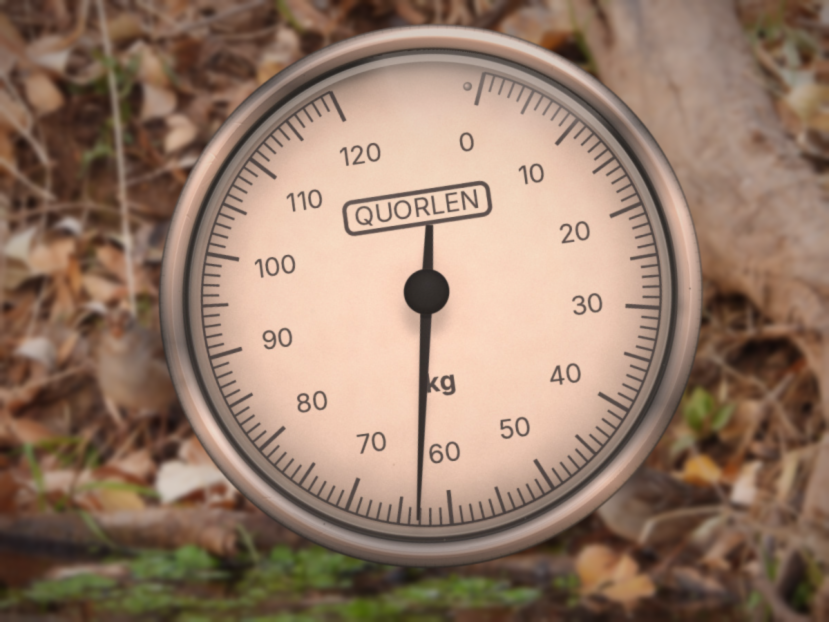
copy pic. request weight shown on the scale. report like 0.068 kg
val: 63 kg
